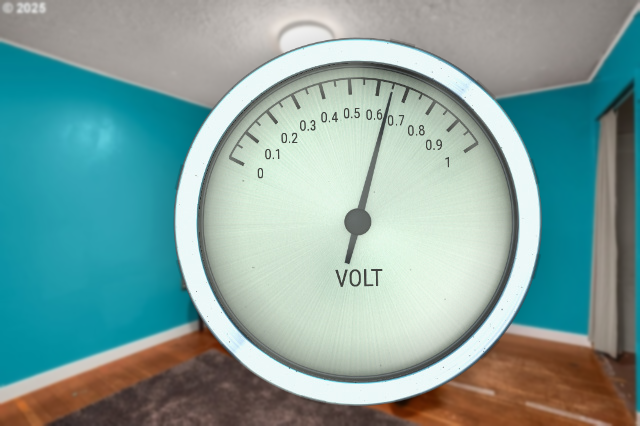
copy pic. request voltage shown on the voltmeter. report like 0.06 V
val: 0.65 V
